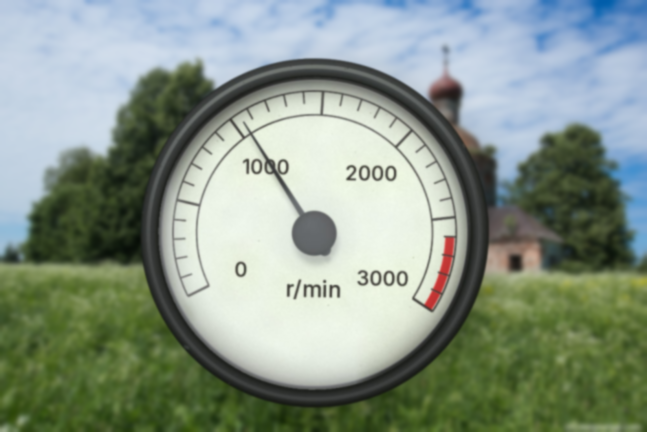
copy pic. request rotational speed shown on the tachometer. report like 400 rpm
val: 1050 rpm
